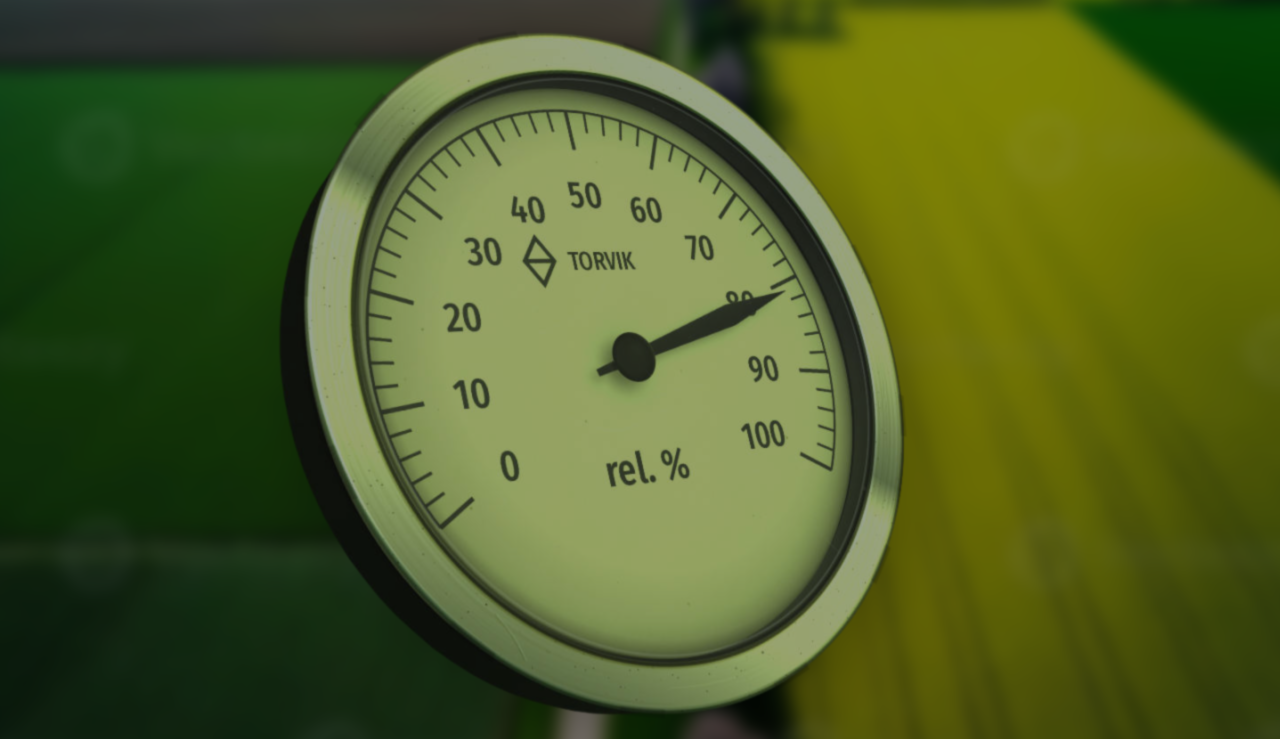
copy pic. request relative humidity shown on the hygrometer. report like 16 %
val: 81 %
